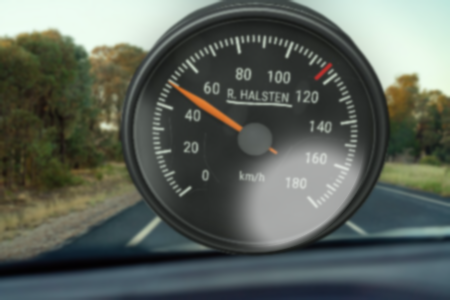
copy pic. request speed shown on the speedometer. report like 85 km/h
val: 50 km/h
